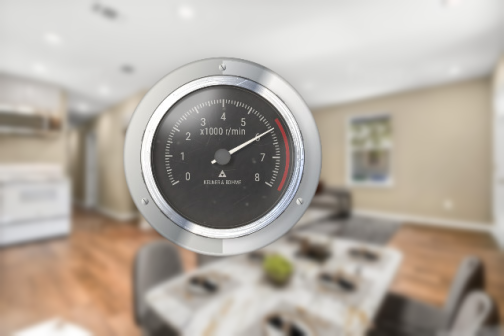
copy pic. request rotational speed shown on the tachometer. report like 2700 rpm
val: 6000 rpm
